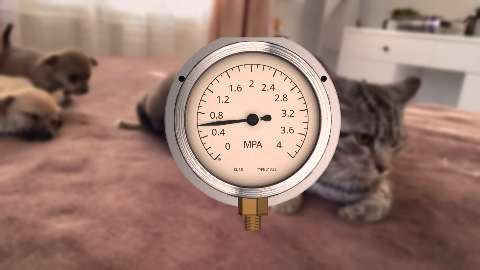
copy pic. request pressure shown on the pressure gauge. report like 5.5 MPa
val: 0.6 MPa
